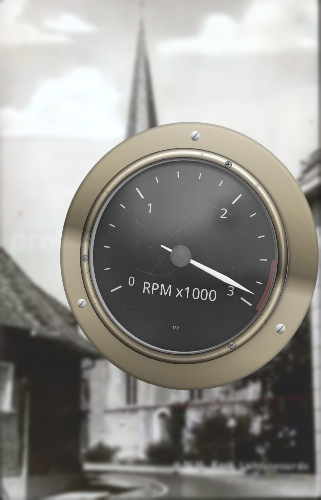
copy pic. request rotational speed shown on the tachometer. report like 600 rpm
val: 2900 rpm
